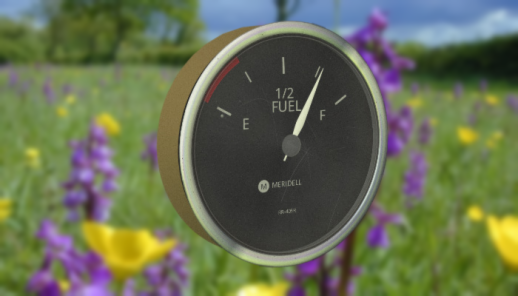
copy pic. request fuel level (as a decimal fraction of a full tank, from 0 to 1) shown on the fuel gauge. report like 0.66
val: 0.75
